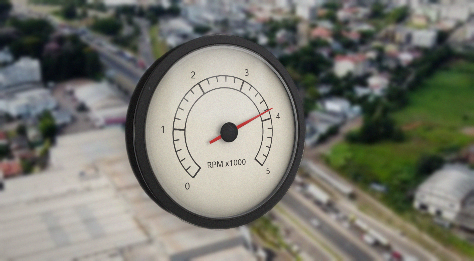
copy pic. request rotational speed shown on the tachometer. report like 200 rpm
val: 3800 rpm
